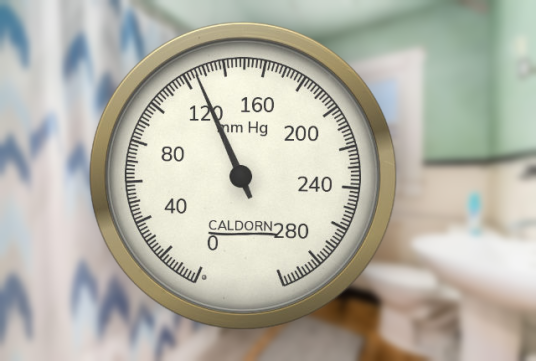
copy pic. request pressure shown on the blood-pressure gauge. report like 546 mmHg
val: 126 mmHg
